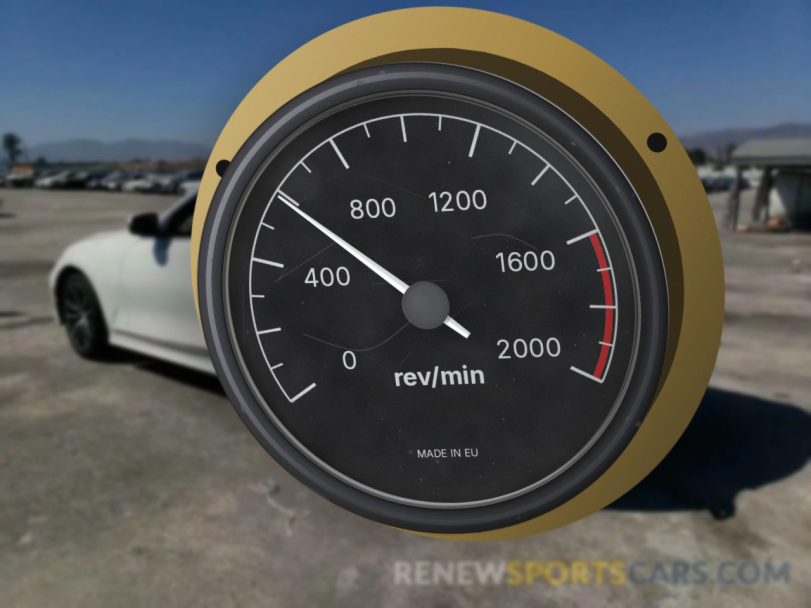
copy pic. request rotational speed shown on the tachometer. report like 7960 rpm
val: 600 rpm
